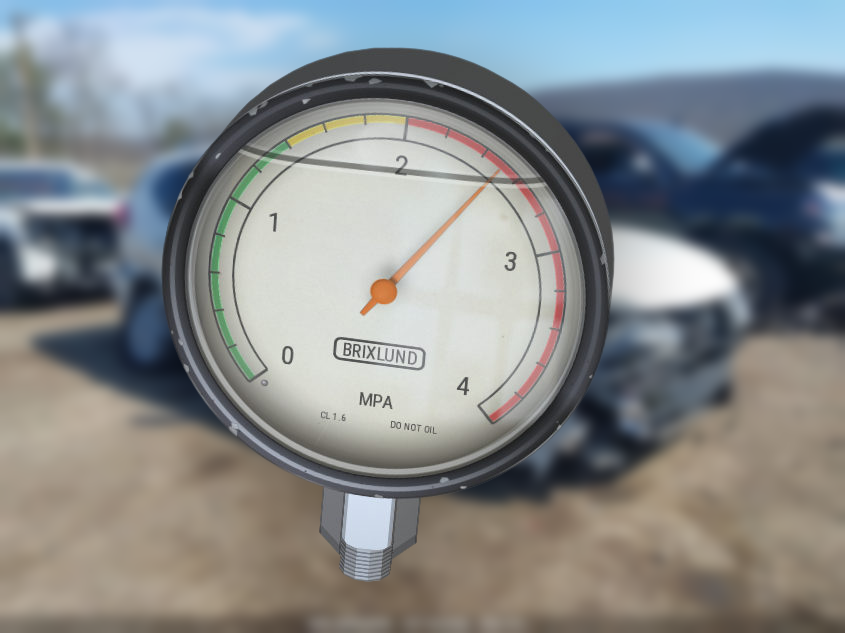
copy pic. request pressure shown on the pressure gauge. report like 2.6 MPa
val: 2.5 MPa
